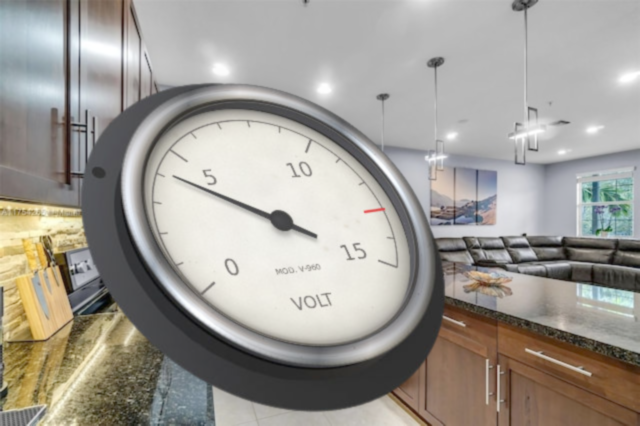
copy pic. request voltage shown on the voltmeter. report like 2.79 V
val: 4 V
